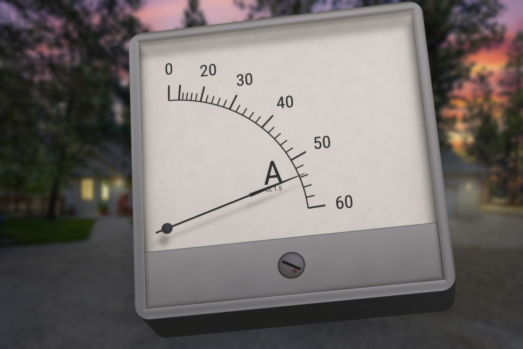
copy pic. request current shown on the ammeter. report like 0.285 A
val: 54 A
